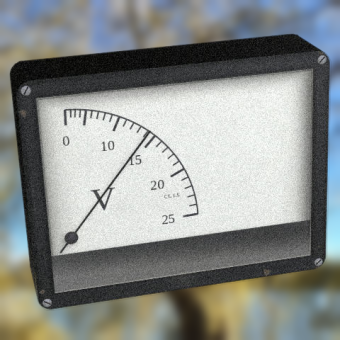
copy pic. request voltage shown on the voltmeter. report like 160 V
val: 14 V
